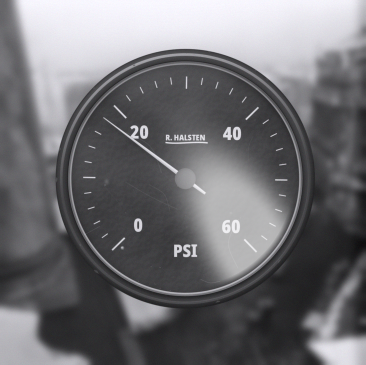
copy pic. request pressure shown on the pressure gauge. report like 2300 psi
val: 18 psi
